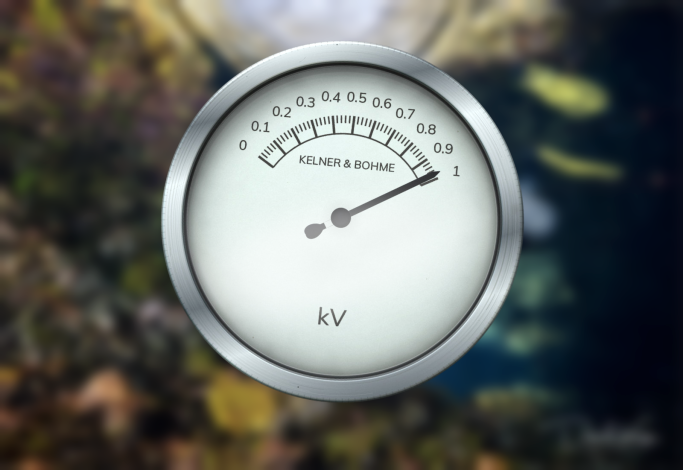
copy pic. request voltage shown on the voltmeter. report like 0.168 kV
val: 0.98 kV
